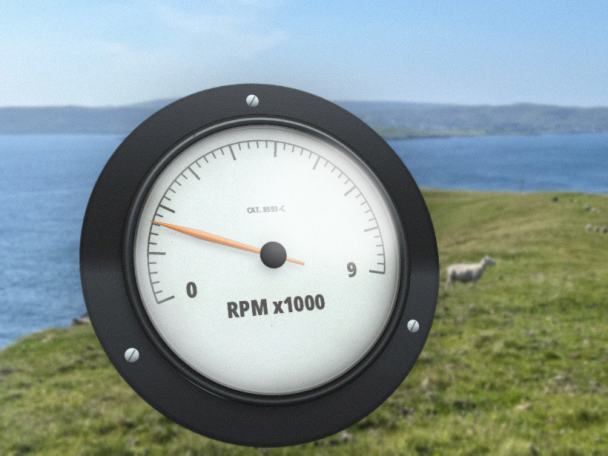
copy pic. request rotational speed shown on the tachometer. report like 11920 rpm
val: 1600 rpm
